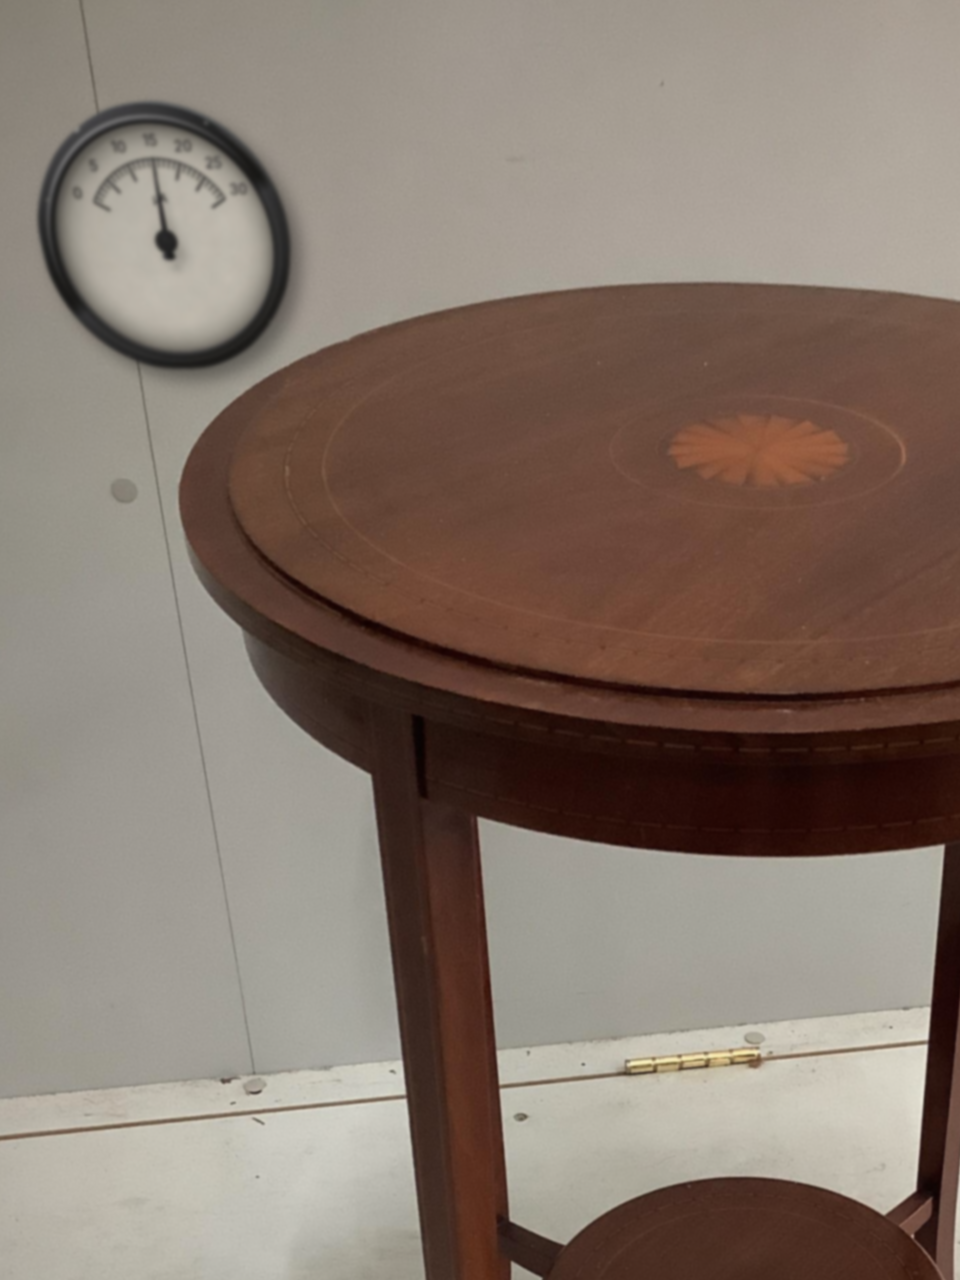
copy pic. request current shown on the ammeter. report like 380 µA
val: 15 µA
